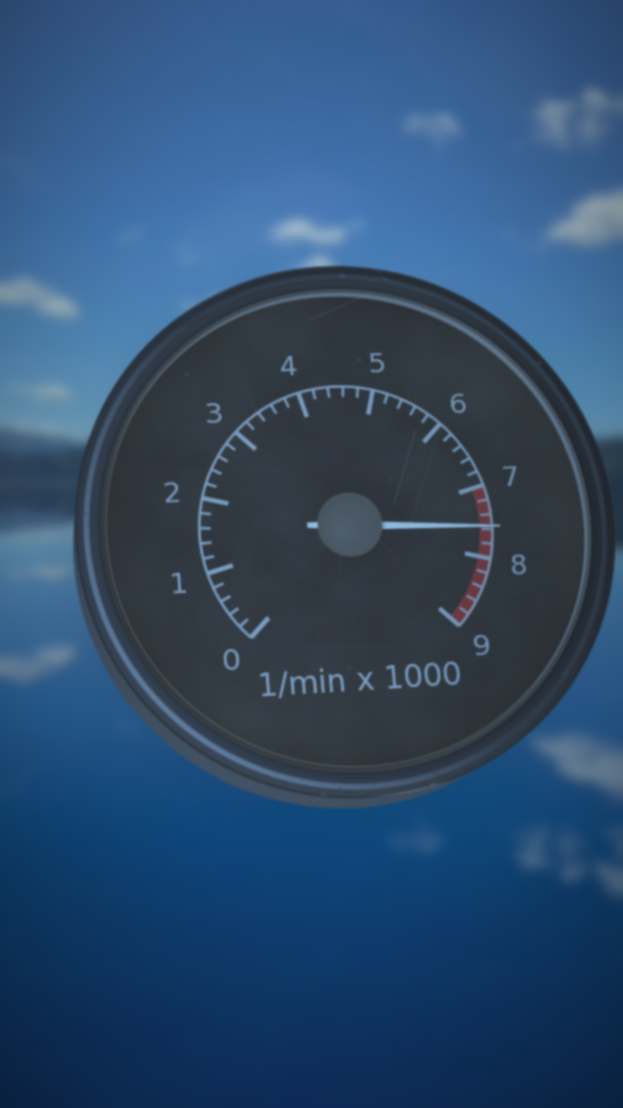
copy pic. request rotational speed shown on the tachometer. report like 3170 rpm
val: 7600 rpm
